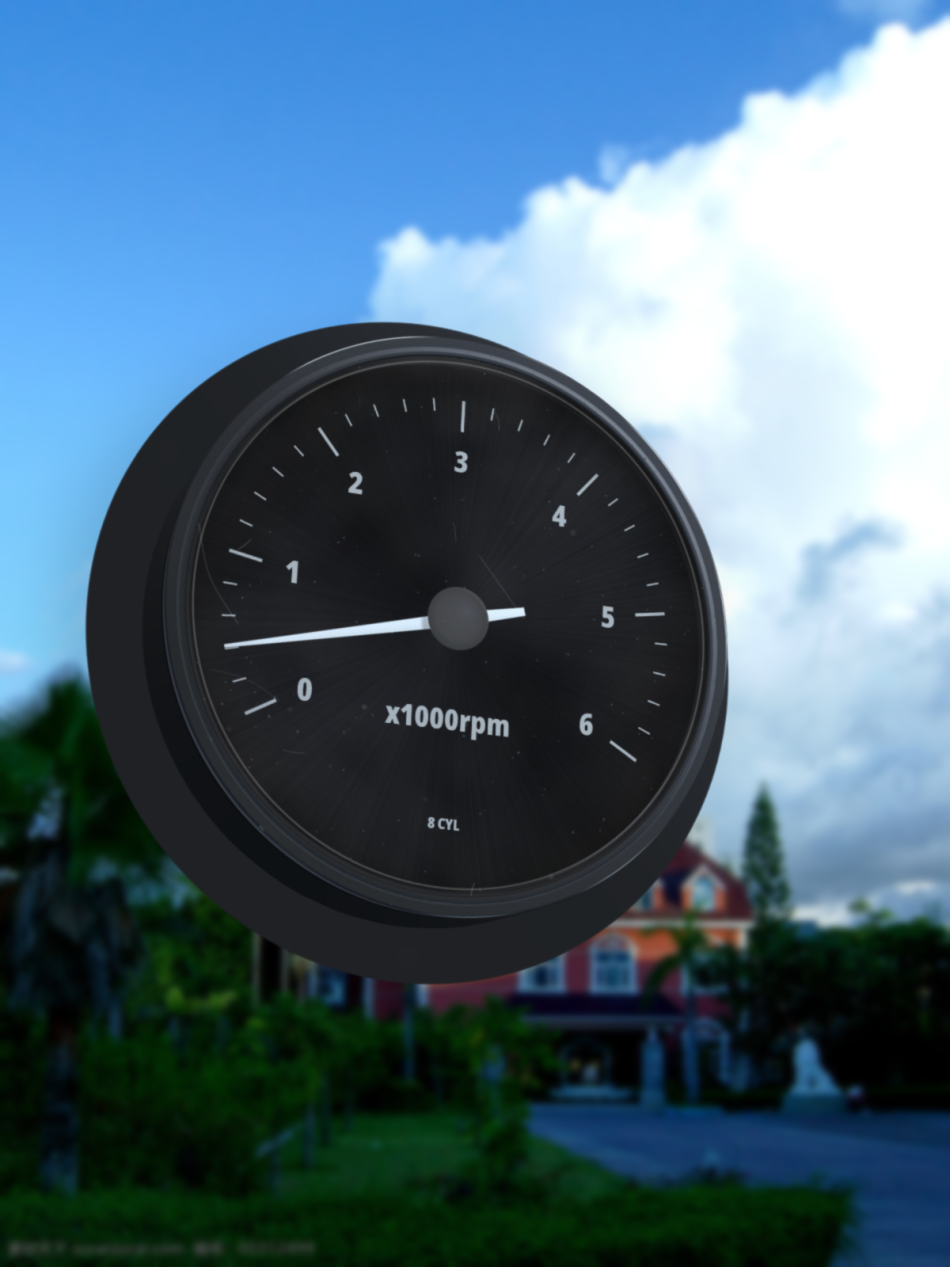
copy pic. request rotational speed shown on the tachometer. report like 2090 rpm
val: 400 rpm
